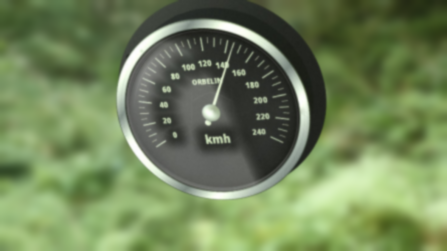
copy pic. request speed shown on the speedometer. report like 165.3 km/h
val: 145 km/h
